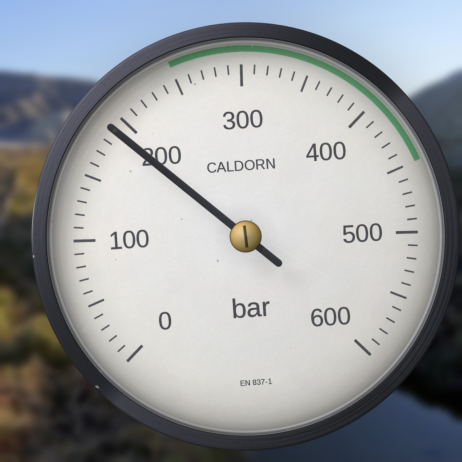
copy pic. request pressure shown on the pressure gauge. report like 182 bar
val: 190 bar
